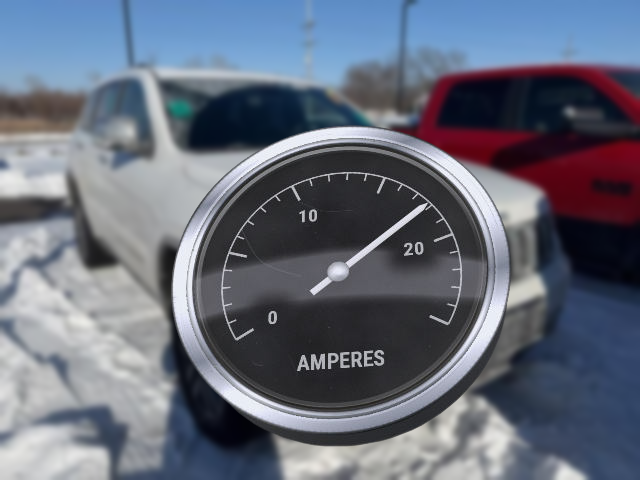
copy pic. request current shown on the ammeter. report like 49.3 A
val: 18 A
